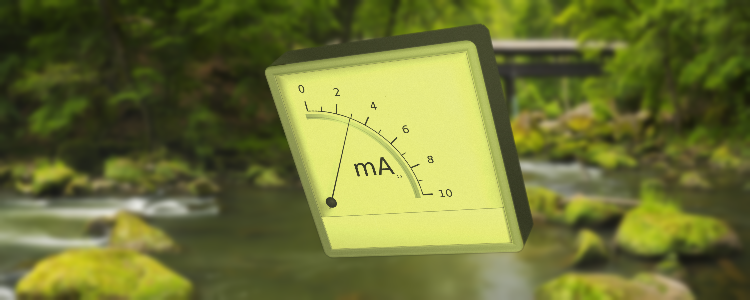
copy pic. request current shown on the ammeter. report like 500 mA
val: 3 mA
